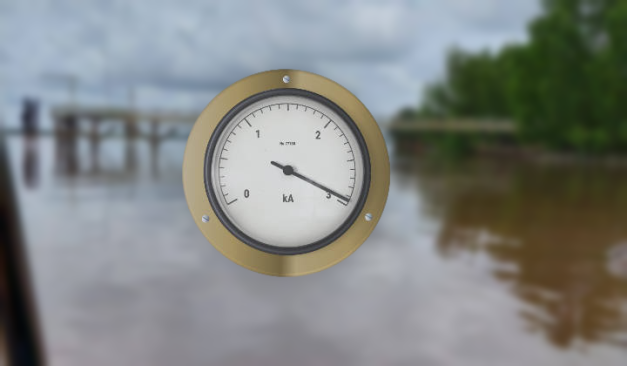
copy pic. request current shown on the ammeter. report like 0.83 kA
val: 2.95 kA
